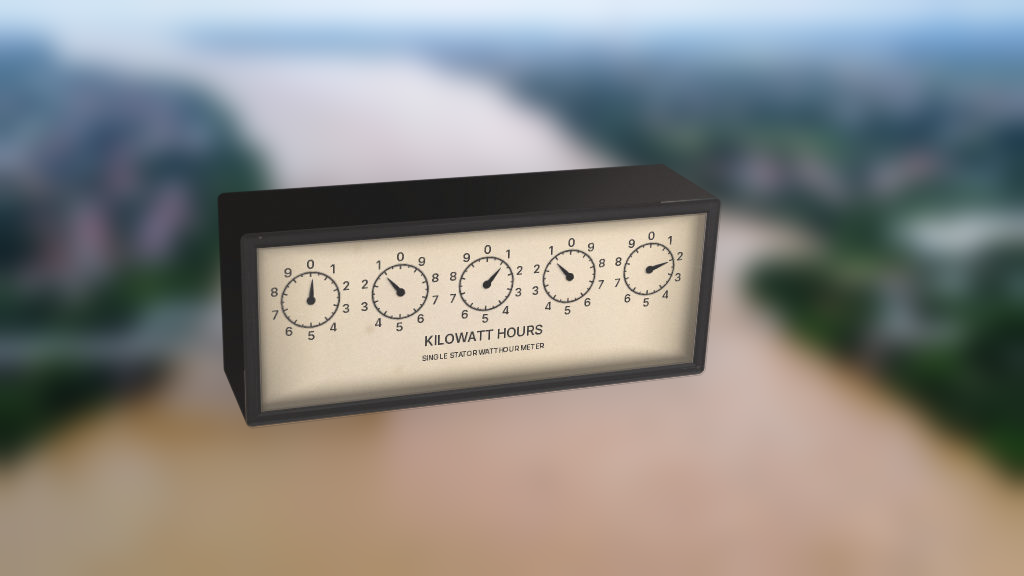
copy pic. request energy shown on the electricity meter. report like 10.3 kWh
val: 1112 kWh
